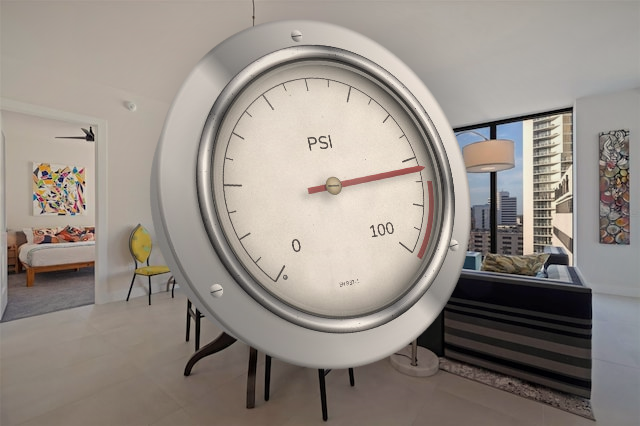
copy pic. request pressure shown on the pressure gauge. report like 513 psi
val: 82.5 psi
